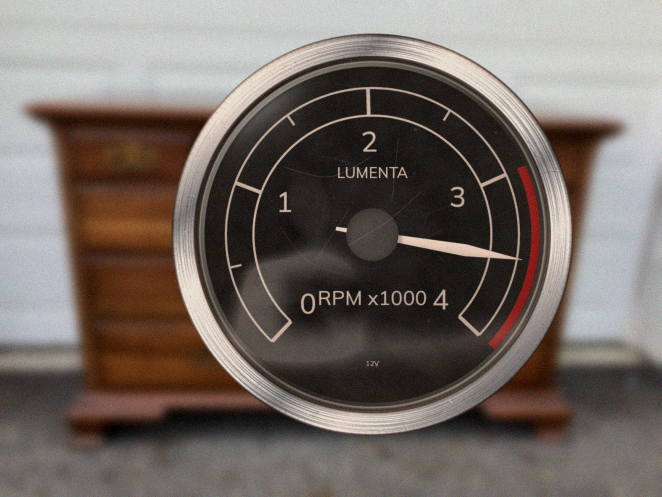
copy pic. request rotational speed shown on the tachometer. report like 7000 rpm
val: 3500 rpm
